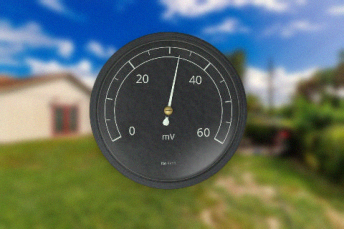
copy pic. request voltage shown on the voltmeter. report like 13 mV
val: 32.5 mV
